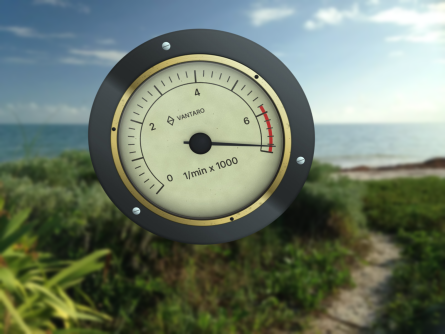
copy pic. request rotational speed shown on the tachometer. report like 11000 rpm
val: 6800 rpm
